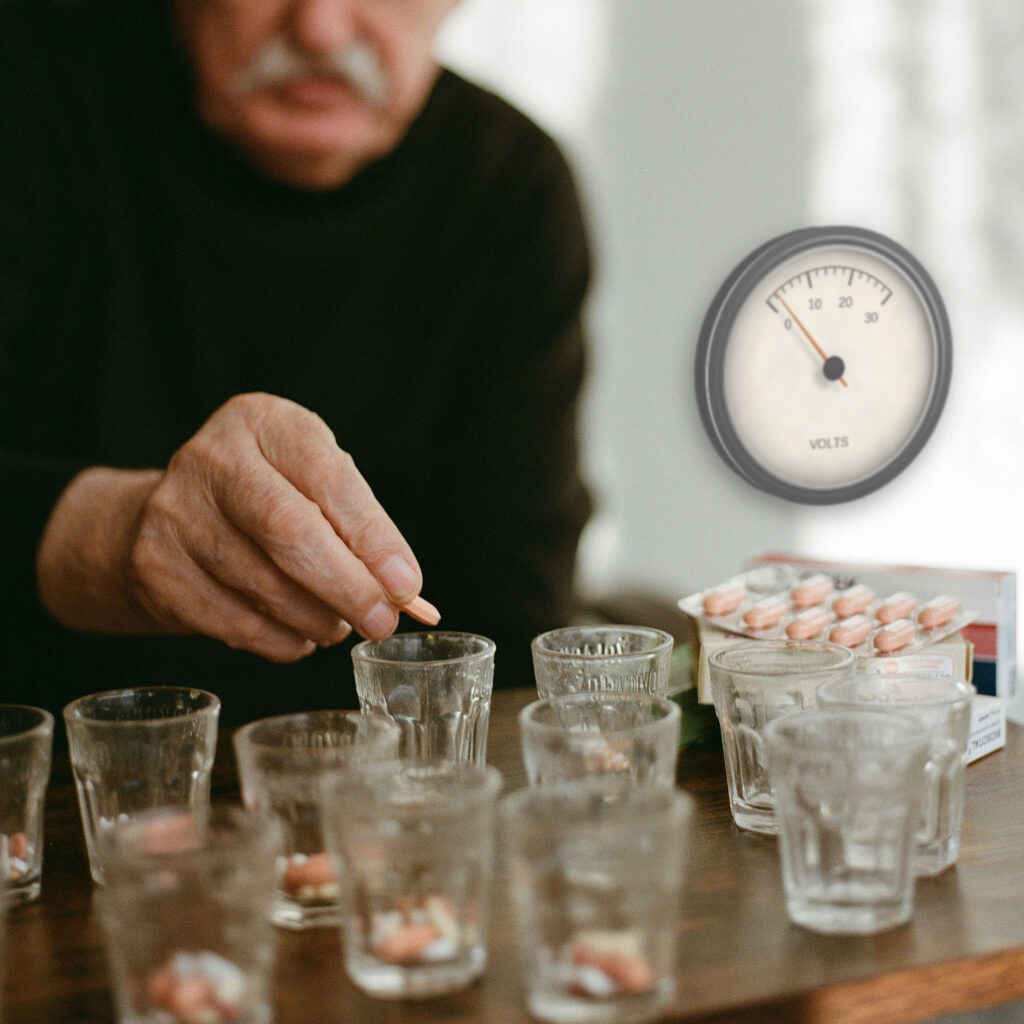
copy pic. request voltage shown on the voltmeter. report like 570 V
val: 2 V
